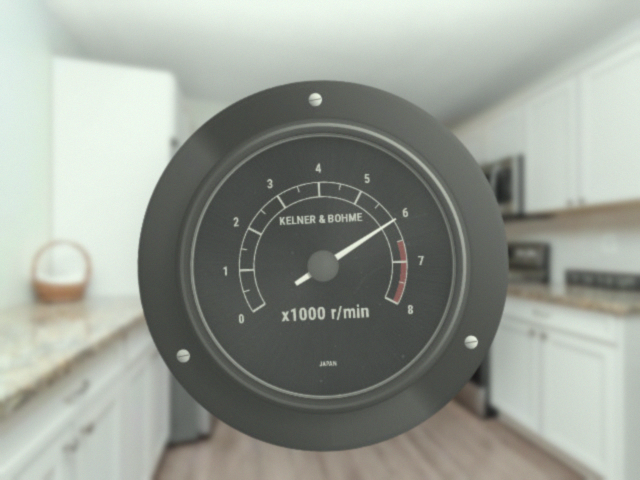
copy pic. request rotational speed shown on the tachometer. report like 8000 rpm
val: 6000 rpm
